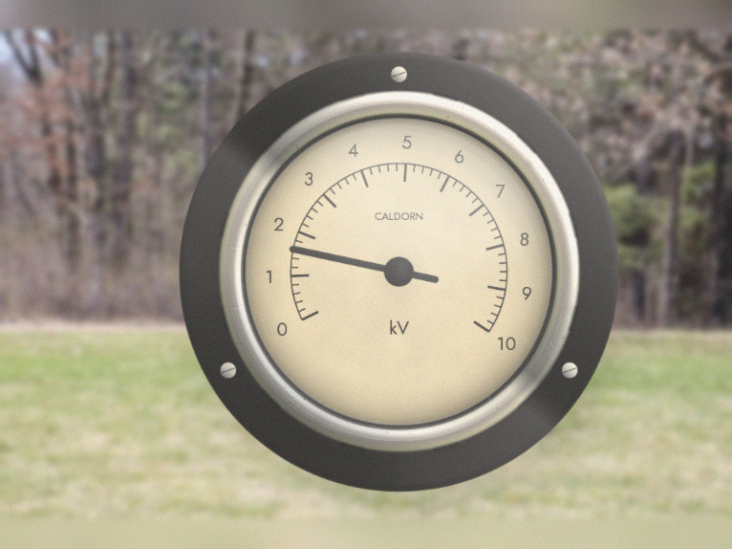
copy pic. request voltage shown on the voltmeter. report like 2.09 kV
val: 1.6 kV
